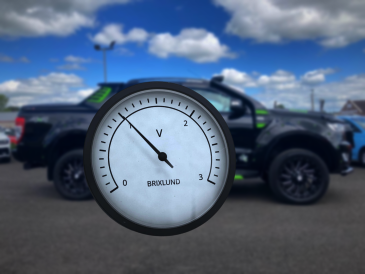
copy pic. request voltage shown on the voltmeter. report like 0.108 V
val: 1 V
